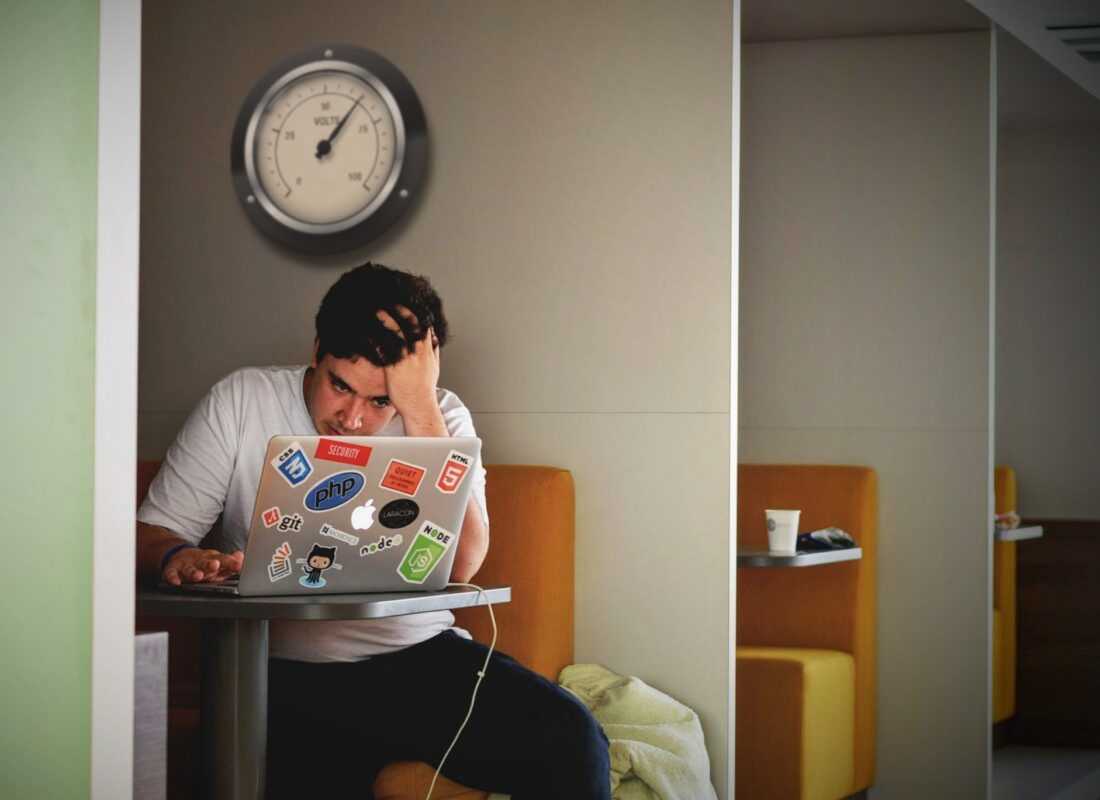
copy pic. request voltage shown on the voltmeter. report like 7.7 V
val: 65 V
